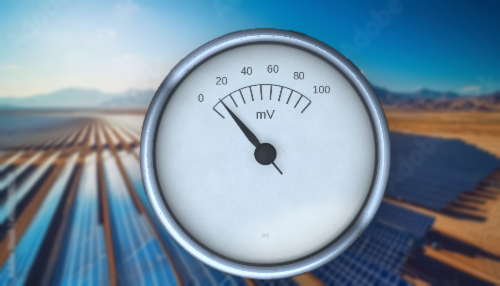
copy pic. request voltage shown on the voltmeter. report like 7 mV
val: 10 mV
